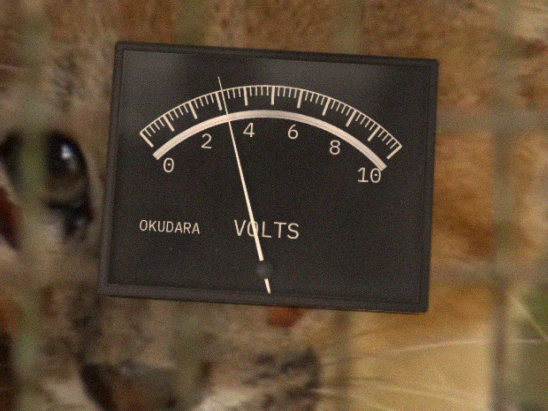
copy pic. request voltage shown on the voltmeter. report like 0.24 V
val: 3.2 V
